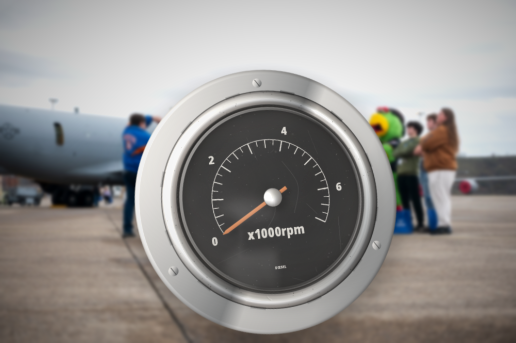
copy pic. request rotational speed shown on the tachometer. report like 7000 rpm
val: 0 rpm
